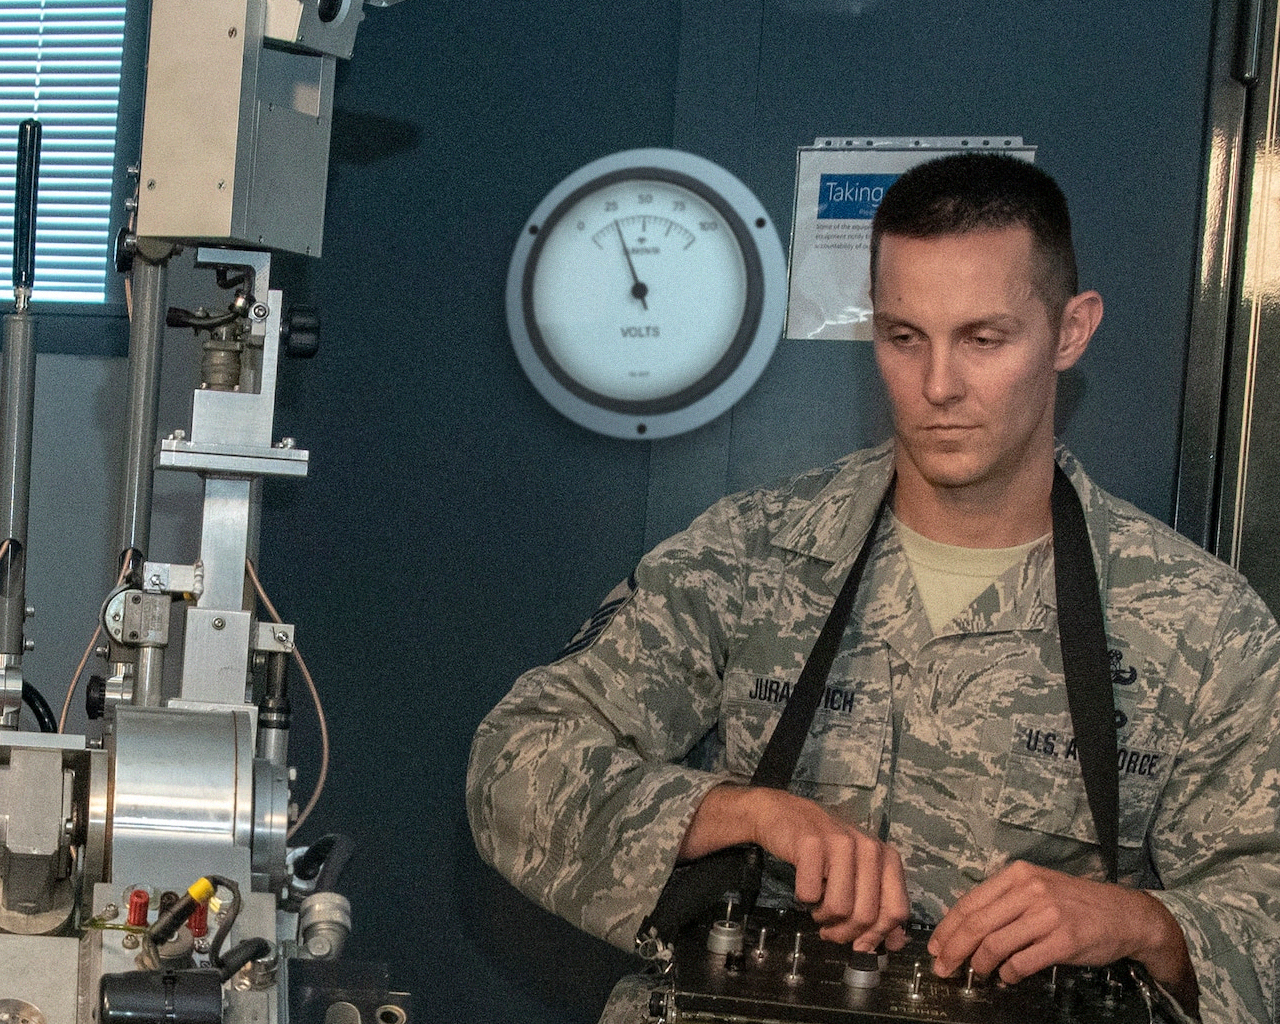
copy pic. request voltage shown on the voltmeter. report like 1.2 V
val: 25 V
